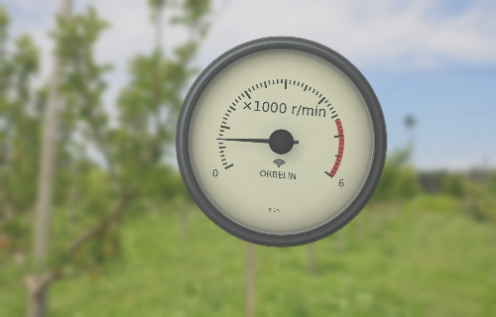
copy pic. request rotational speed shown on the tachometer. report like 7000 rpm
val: 700 rpm
